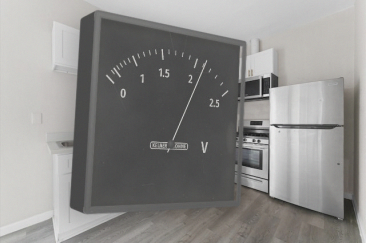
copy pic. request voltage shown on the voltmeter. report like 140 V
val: 2.1 V
